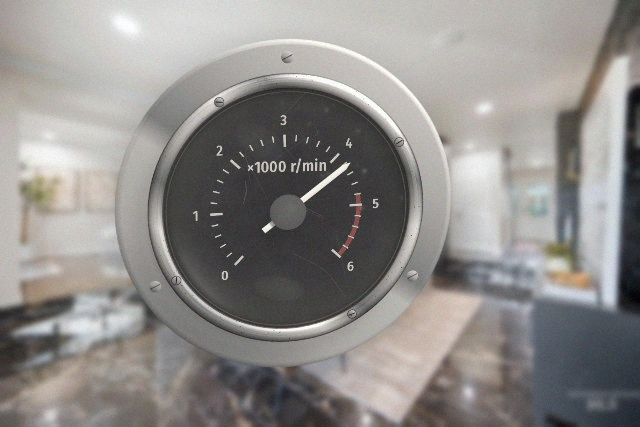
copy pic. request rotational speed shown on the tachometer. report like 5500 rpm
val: 4200 rpm
